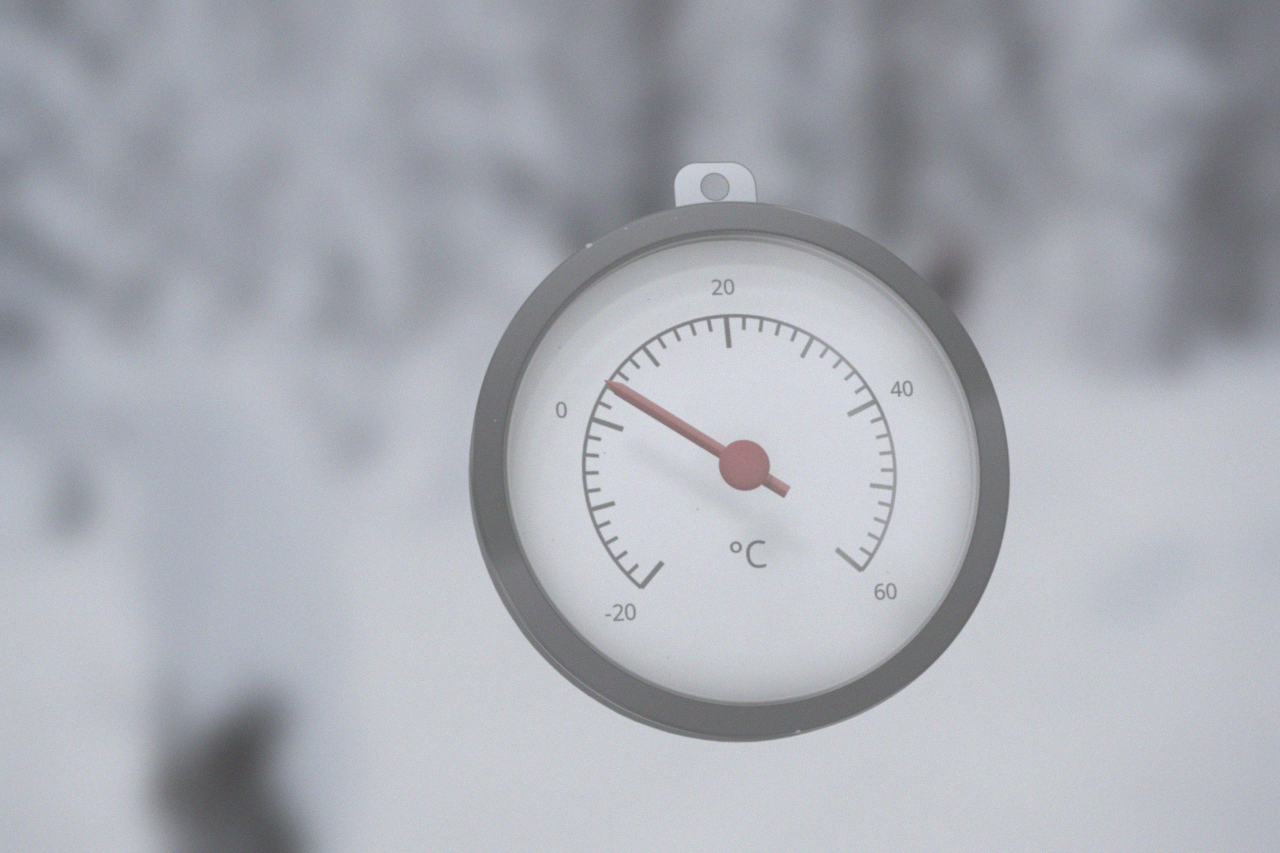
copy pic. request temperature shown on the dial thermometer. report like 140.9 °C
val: 4 °C
